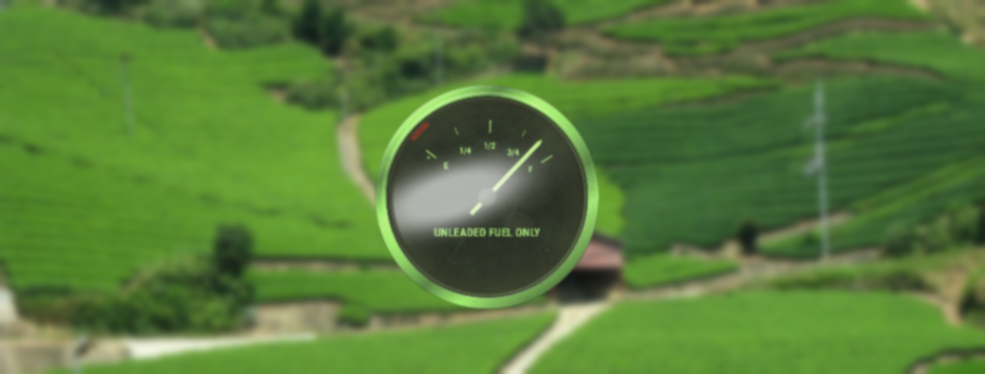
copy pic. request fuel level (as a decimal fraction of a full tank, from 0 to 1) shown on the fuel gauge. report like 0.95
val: 0.875
